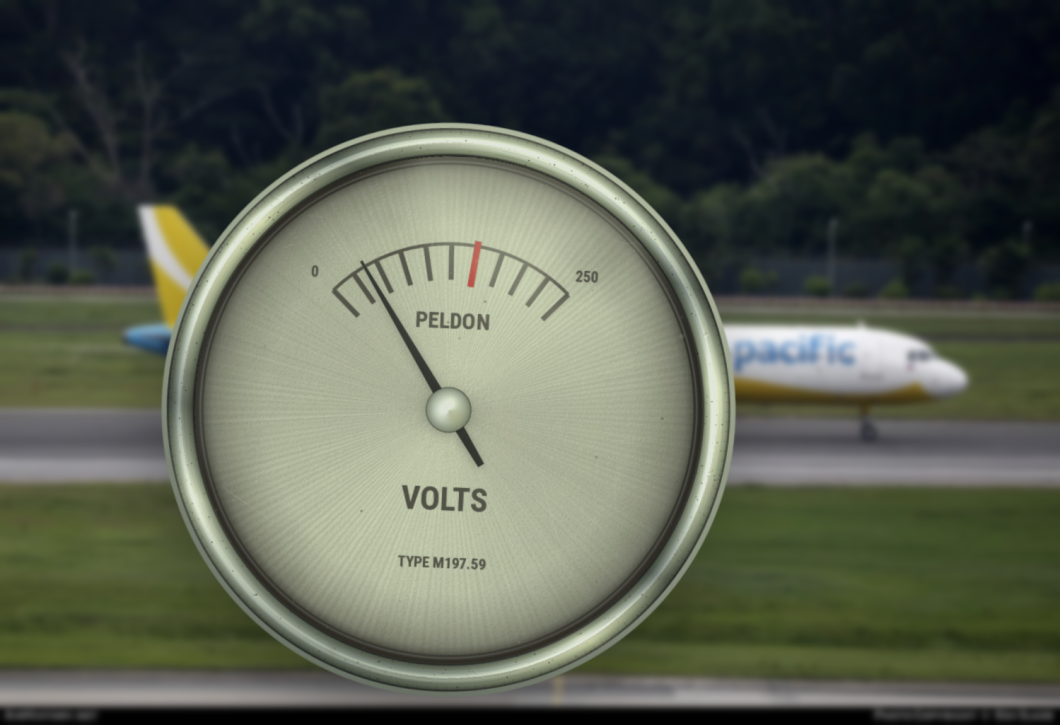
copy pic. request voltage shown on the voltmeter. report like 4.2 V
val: 37.5 V
